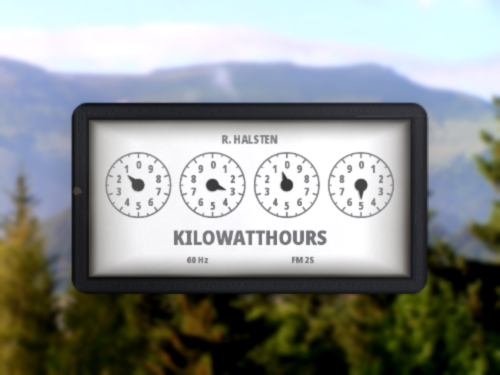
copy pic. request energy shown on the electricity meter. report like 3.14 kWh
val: 1305 kWh
